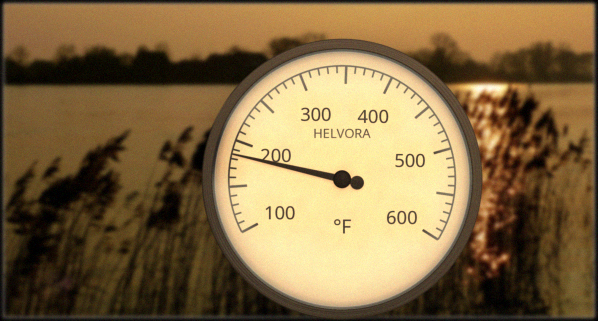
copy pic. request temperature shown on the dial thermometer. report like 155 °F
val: 185 °F
